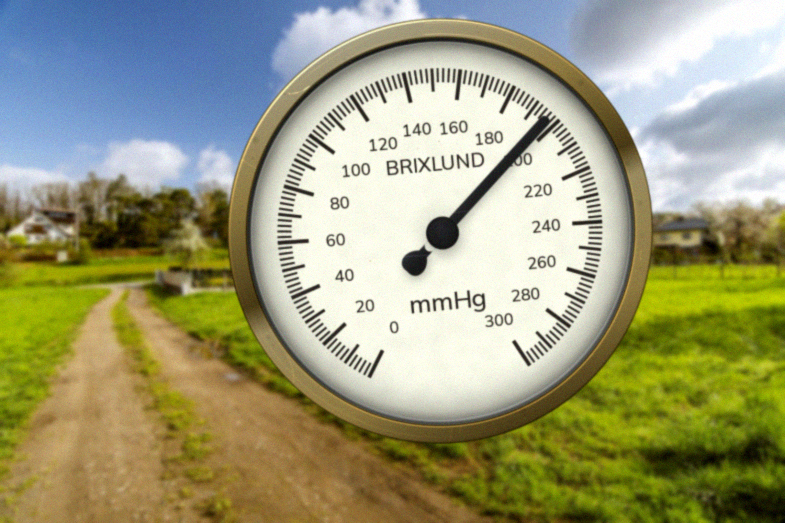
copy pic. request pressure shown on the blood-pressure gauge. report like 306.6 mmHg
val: 196 mmHg
